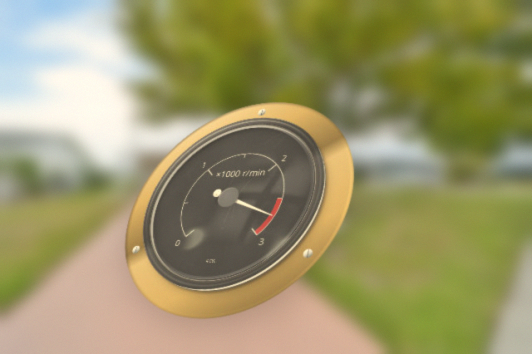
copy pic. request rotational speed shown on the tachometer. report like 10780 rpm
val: 2750 rpm
